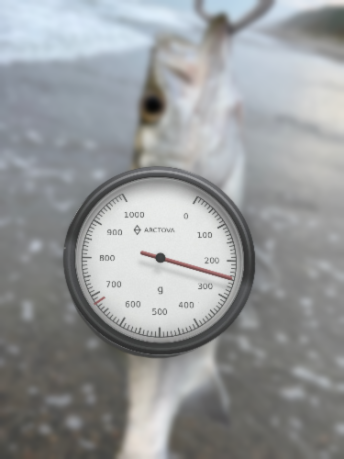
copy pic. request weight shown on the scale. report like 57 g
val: 250 g
